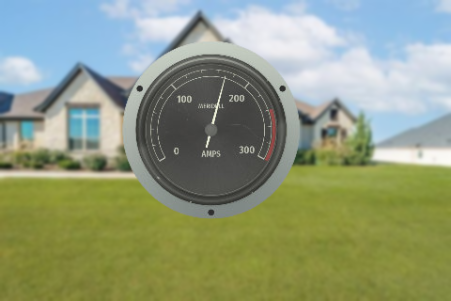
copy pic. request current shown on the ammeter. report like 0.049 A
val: 170 A
